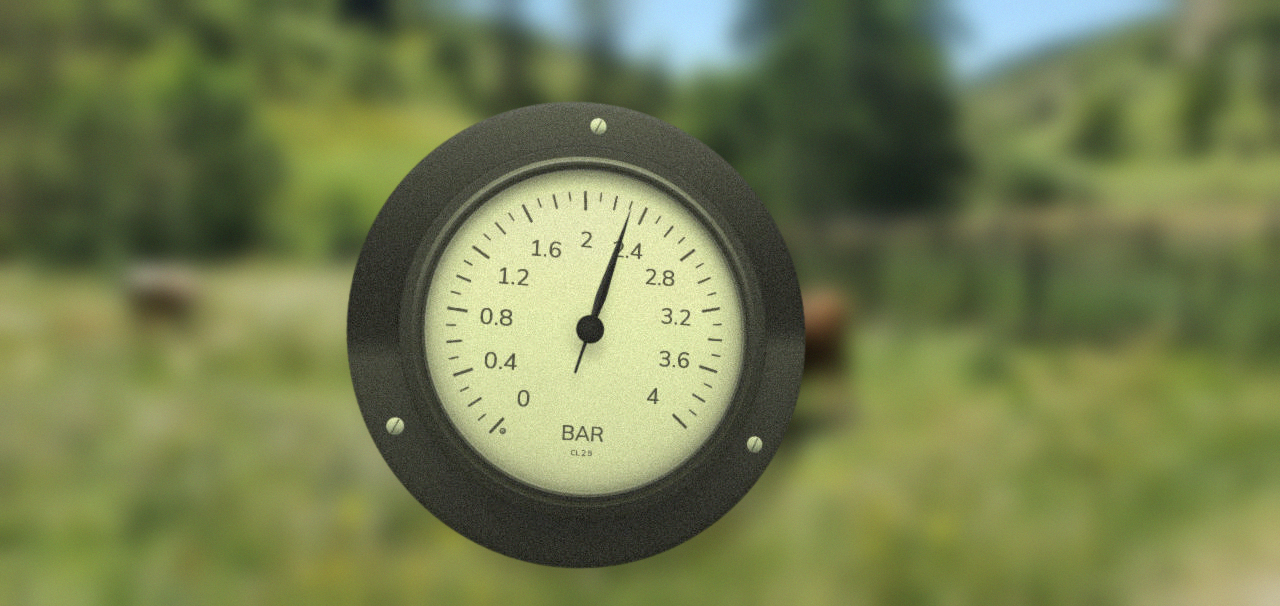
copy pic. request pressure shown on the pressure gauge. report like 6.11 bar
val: 2.3 bar
